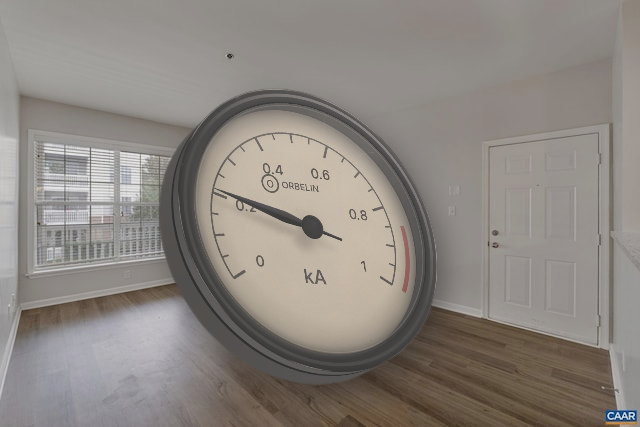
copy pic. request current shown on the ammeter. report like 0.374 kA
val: 0.2 kA
